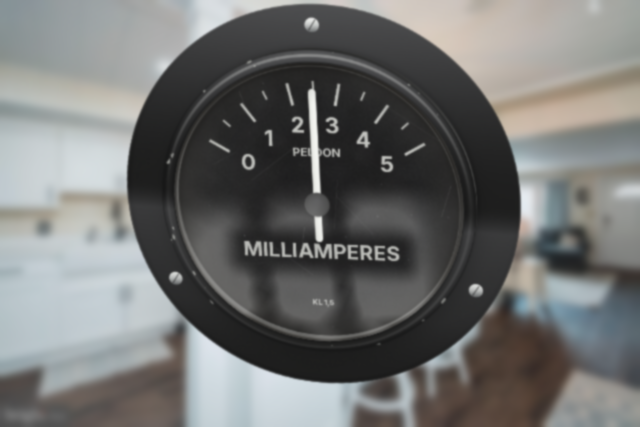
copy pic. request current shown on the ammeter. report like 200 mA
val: 2.5 mA
